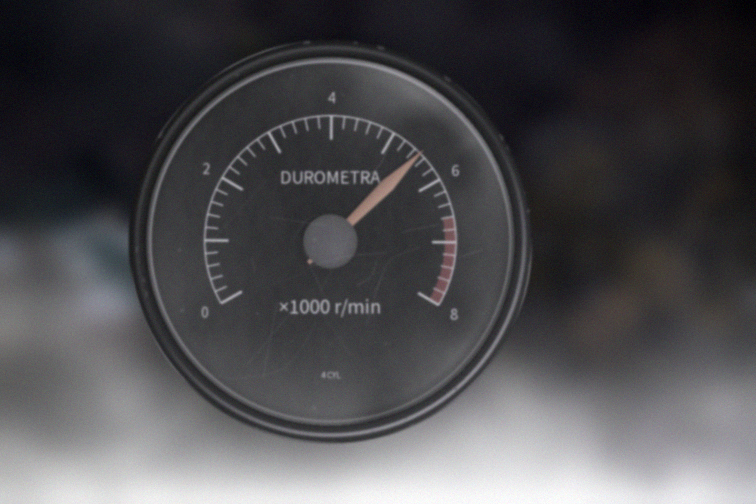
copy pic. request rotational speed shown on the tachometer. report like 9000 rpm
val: 5500 rpm
